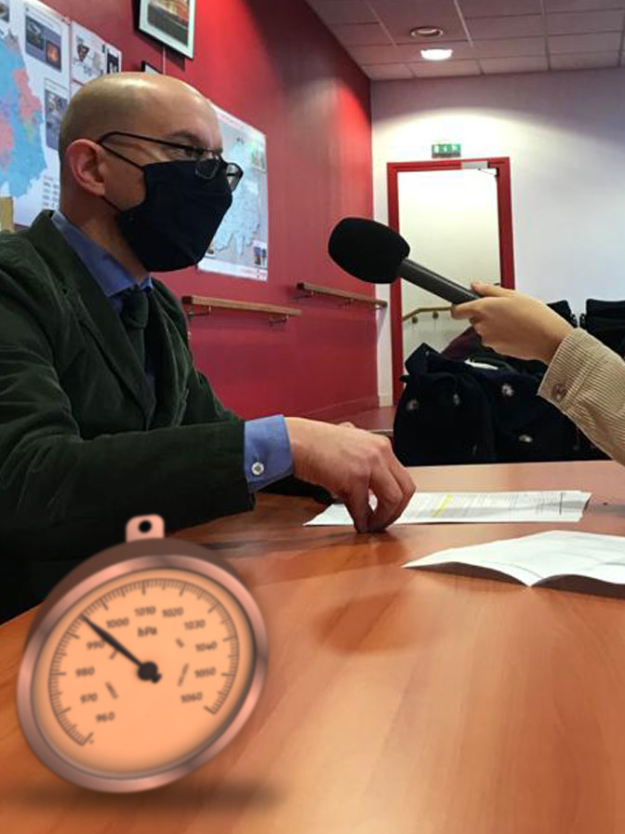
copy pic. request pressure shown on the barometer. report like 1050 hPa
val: 995 hPa
